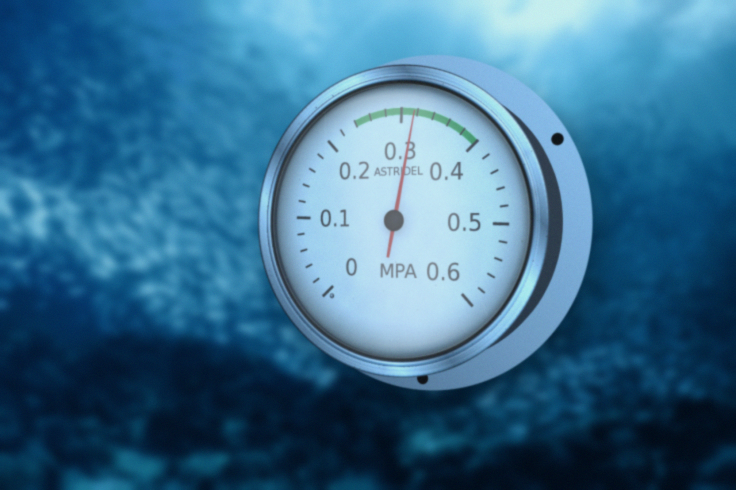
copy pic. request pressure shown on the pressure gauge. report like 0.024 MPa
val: 0.32 MPa
